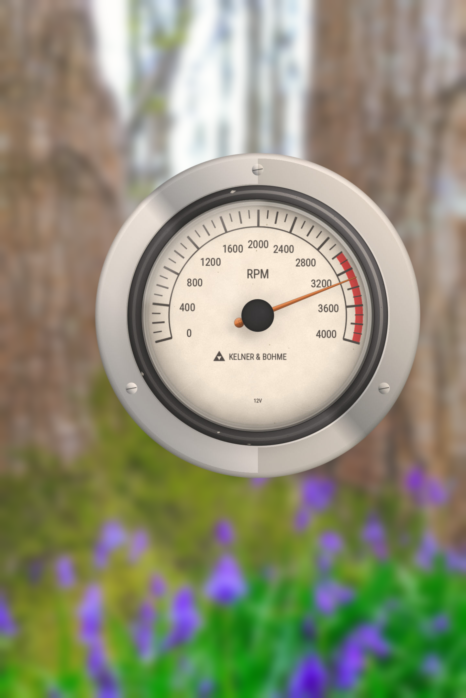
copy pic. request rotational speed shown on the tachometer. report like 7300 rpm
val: 3300 rpm
